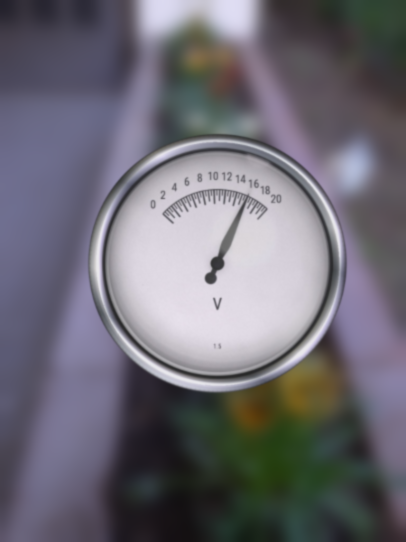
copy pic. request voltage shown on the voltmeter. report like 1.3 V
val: 16 V
